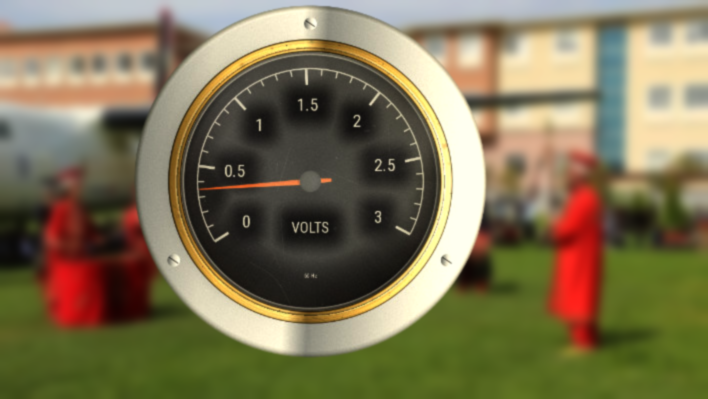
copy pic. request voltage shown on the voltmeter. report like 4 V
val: 0.35 V
